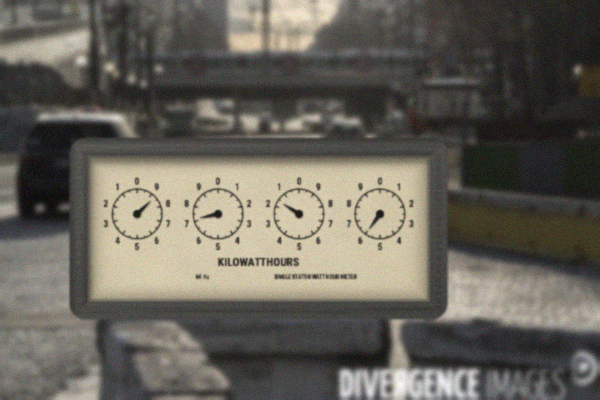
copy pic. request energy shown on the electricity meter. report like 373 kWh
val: 8716 kWh
